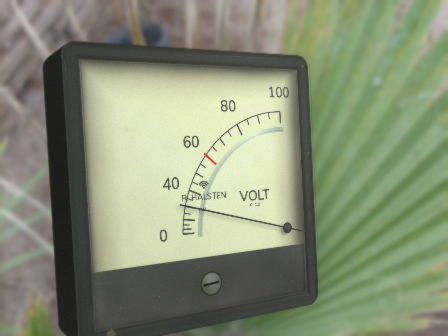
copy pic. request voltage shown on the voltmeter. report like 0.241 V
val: 30 V
